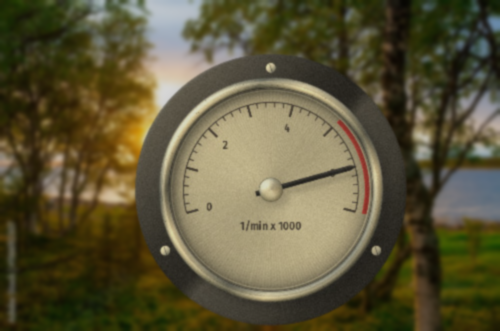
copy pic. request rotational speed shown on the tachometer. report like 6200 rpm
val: 6000 rpm
